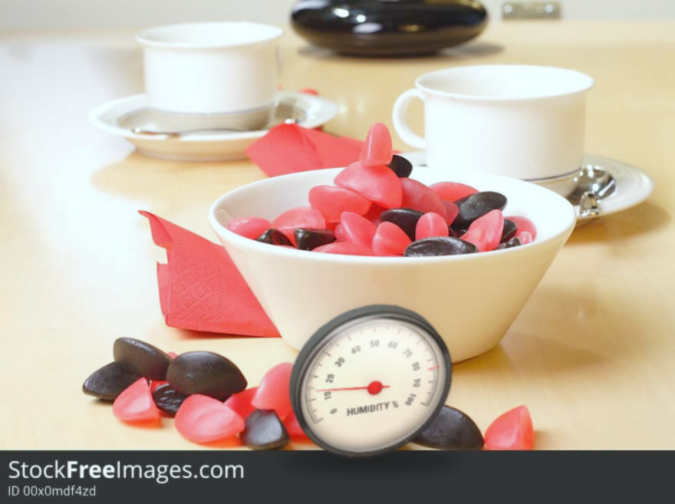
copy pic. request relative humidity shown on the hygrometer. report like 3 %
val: 15 %
